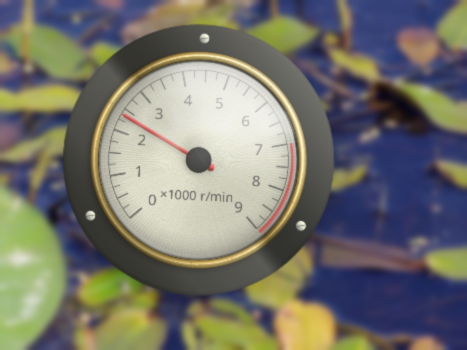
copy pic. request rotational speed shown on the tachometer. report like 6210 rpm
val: 2375 rpm
